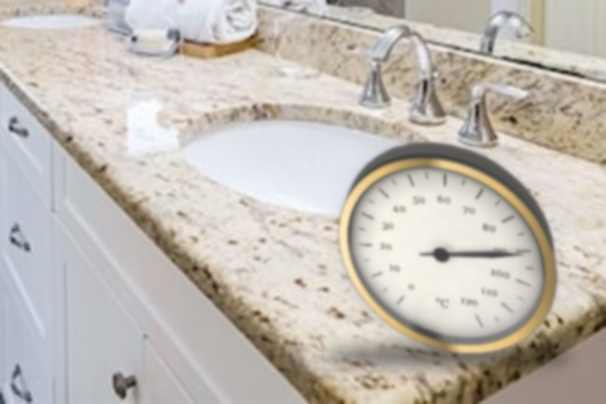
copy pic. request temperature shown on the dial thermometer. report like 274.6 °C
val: 90 °C
